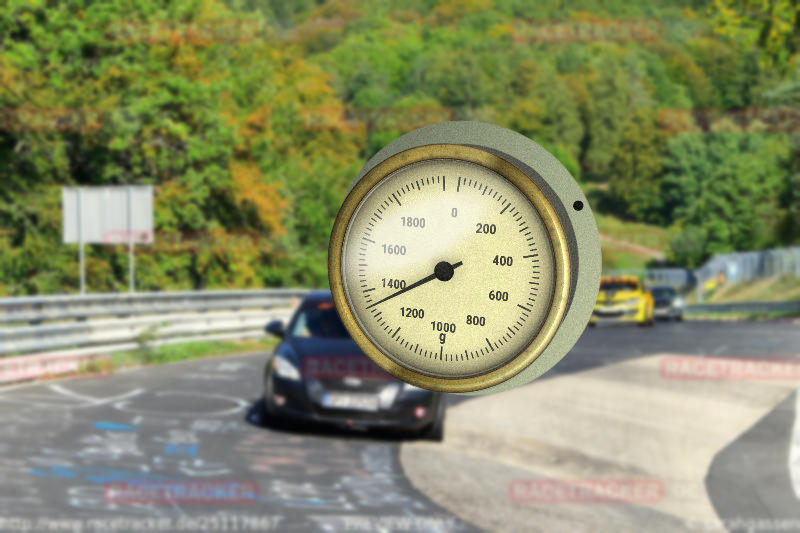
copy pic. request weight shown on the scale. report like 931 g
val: 1340 g
